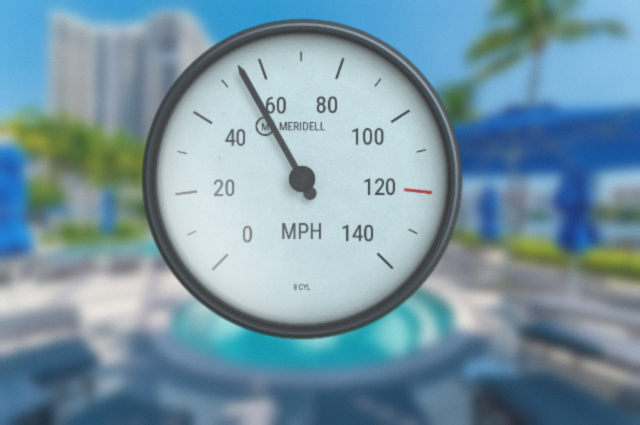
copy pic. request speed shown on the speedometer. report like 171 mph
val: 55 mph
